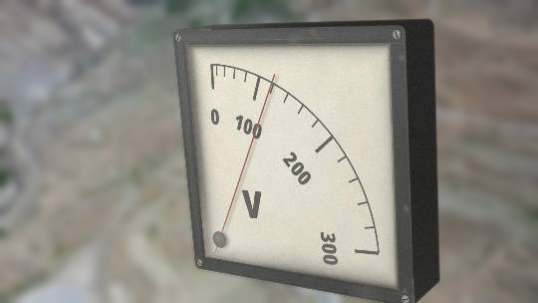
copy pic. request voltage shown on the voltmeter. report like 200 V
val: 120 V
